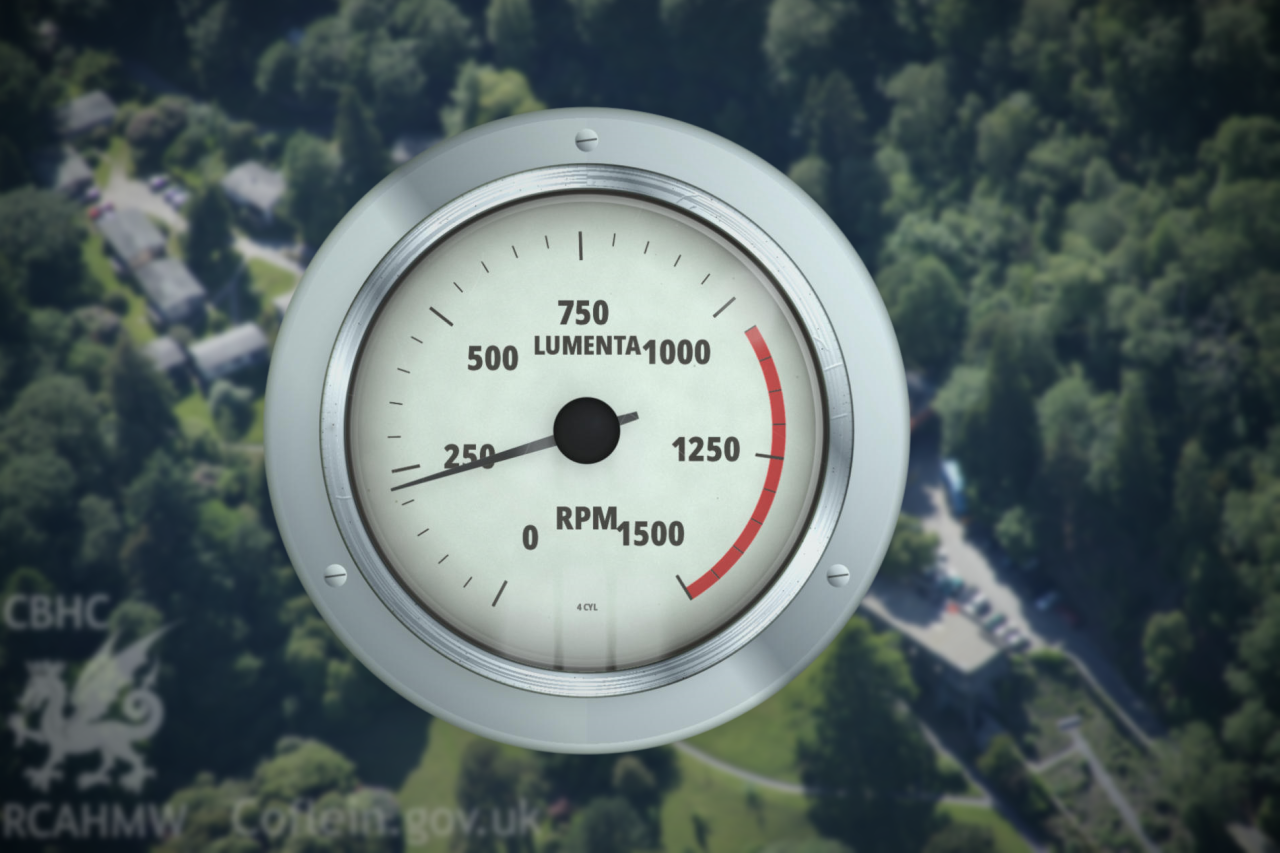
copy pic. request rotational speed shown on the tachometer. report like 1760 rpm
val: 225 rpm
